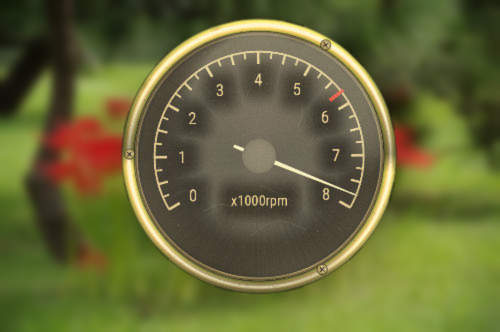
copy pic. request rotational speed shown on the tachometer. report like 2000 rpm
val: 7750 rpm
